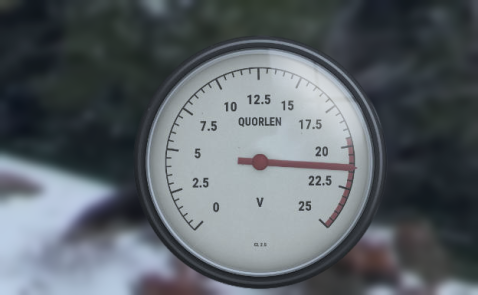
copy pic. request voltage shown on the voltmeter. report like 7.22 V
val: 21.25 V
